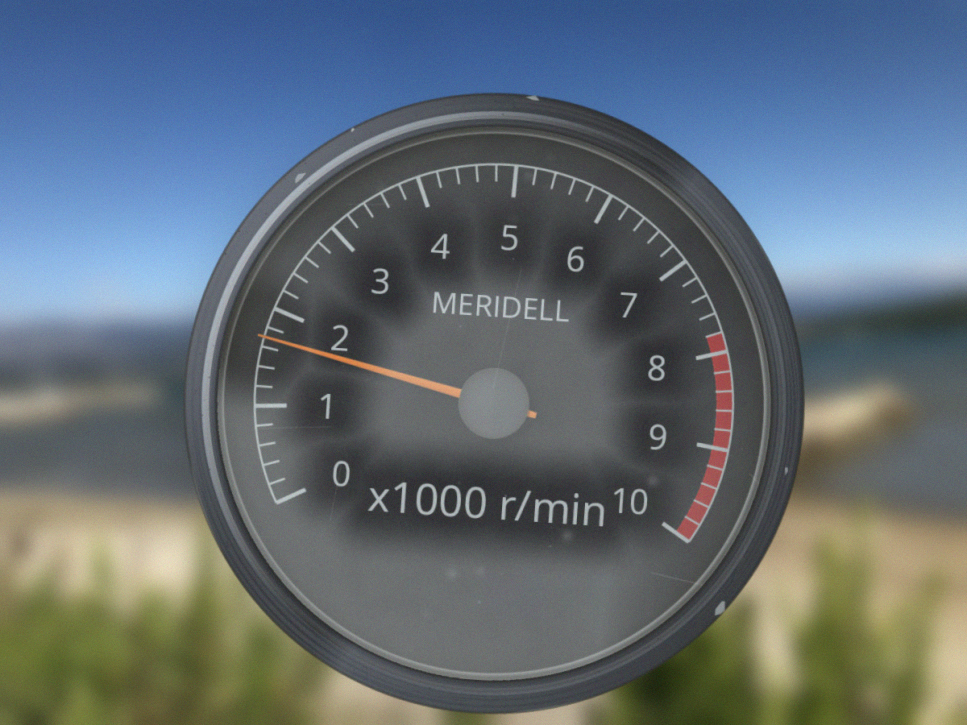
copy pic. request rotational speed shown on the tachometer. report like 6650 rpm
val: 1700 rpm
